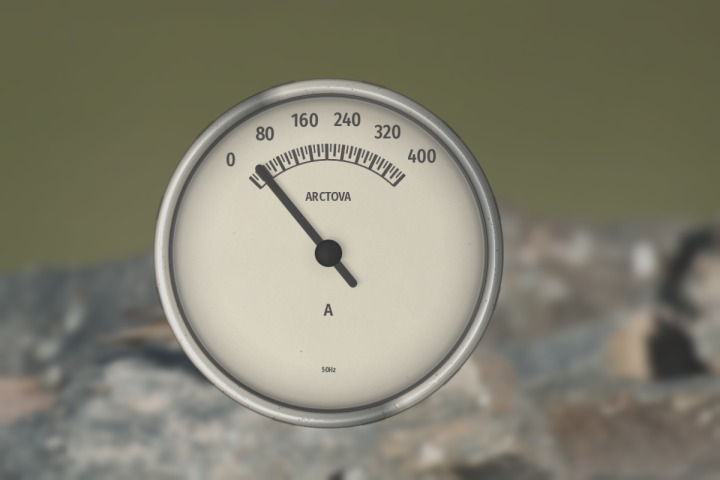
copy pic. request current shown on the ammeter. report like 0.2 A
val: 30 A
